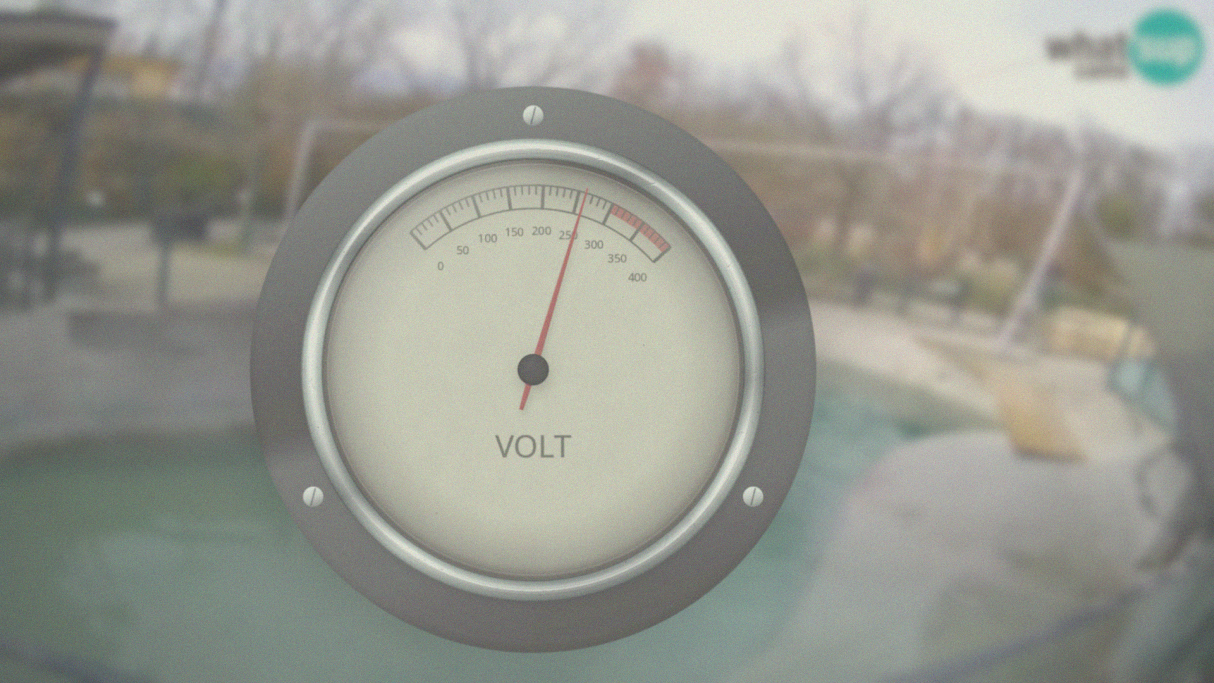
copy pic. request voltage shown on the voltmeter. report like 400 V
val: 260 V
